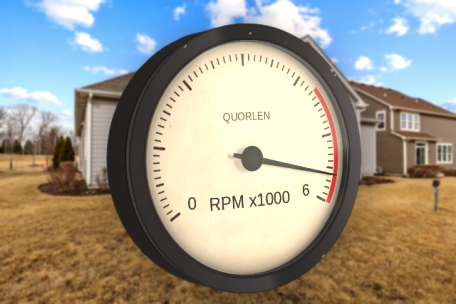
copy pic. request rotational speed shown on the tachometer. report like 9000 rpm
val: 5600 rpm
